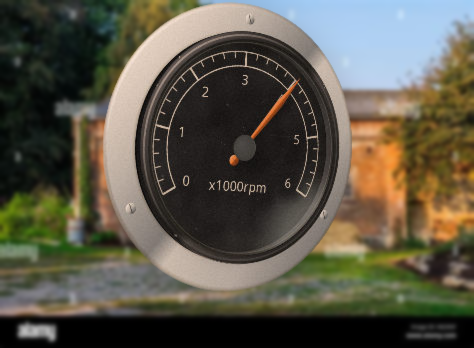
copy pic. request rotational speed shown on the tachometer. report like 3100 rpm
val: 4000 rpm
